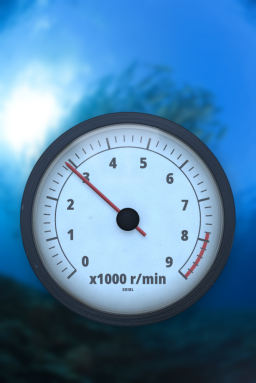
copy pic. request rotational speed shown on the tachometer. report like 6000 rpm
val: 2900 rpm
